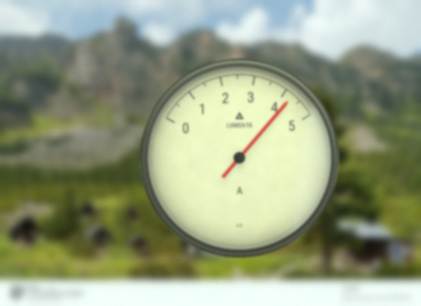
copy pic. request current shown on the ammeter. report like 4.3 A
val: 4.25 A
